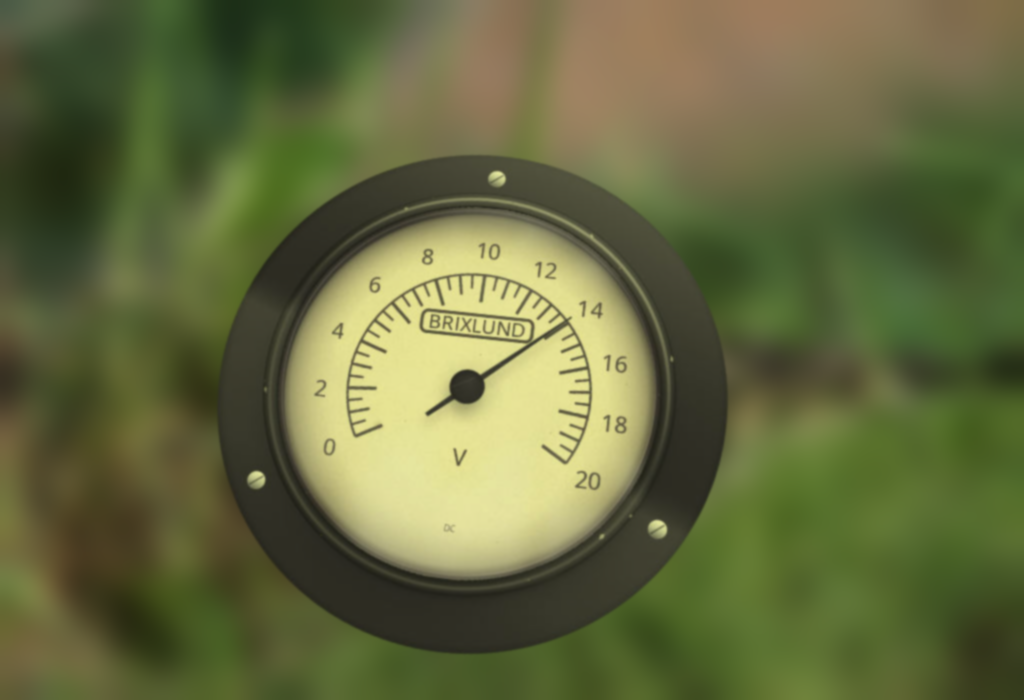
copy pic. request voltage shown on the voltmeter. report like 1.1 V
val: 14 V
